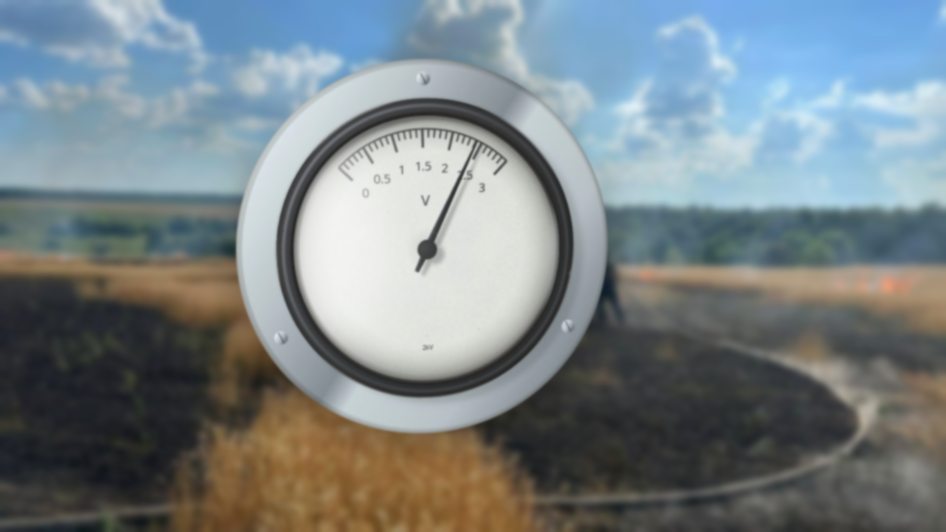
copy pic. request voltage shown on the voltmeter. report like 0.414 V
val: 2.4 V
